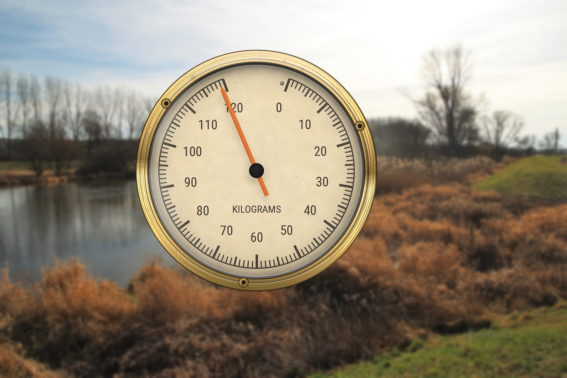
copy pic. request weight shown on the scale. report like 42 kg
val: 119 kg
